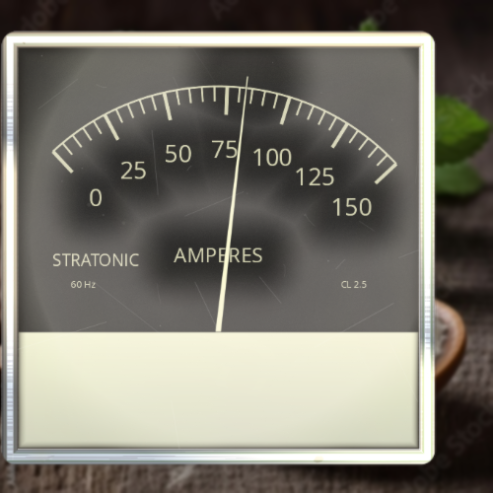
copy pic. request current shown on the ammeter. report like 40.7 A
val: 82.5 A
